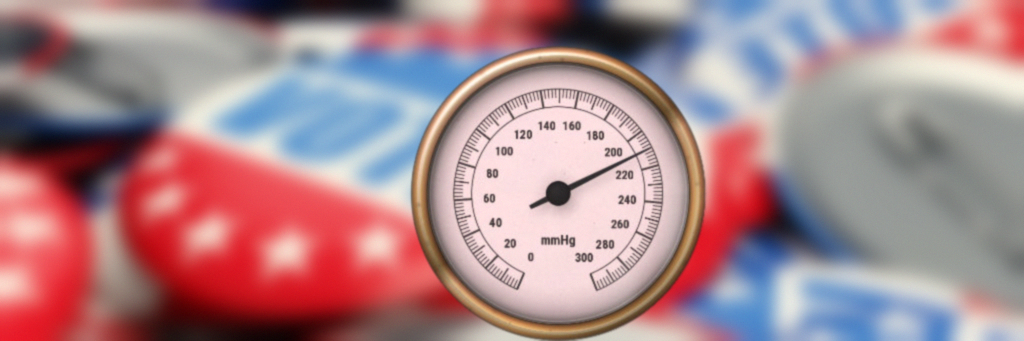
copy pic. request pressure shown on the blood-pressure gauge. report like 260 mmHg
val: 210 mmHg
